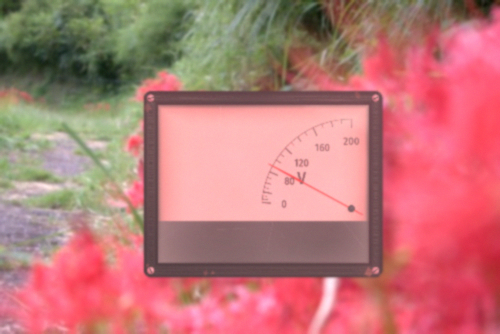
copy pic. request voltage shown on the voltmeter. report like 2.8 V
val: 90 V
